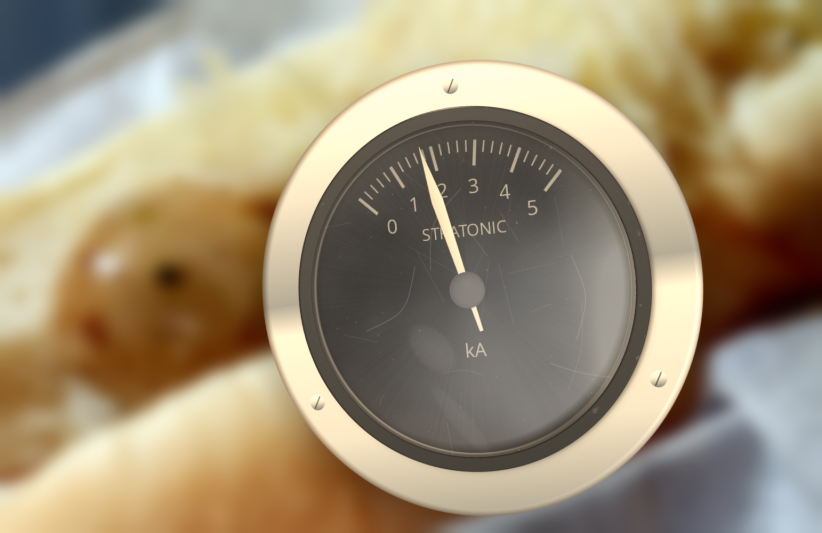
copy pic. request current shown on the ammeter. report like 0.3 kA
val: 1.8 kA
